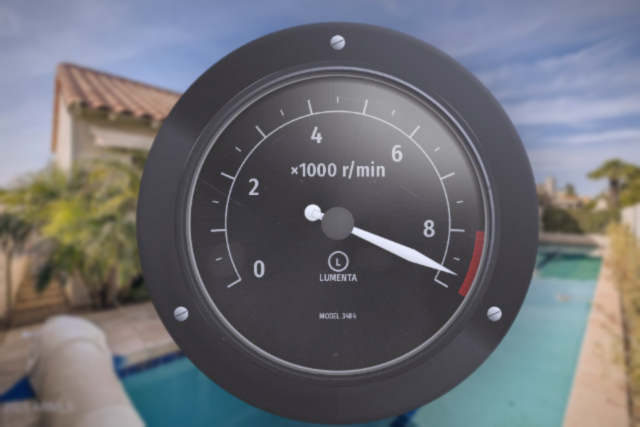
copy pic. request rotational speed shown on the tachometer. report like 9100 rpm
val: 8750 rpm
